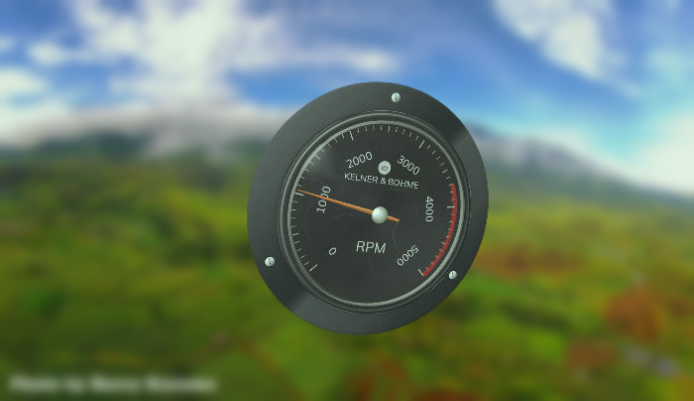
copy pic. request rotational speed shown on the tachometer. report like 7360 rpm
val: 1050 rpm
